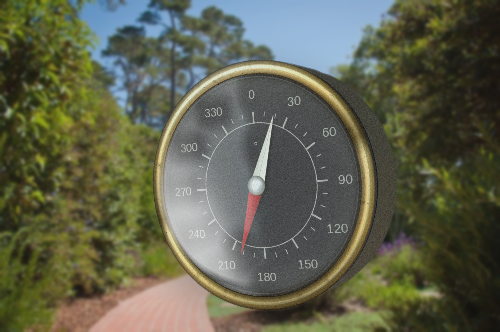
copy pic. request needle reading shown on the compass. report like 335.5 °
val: 200 °
